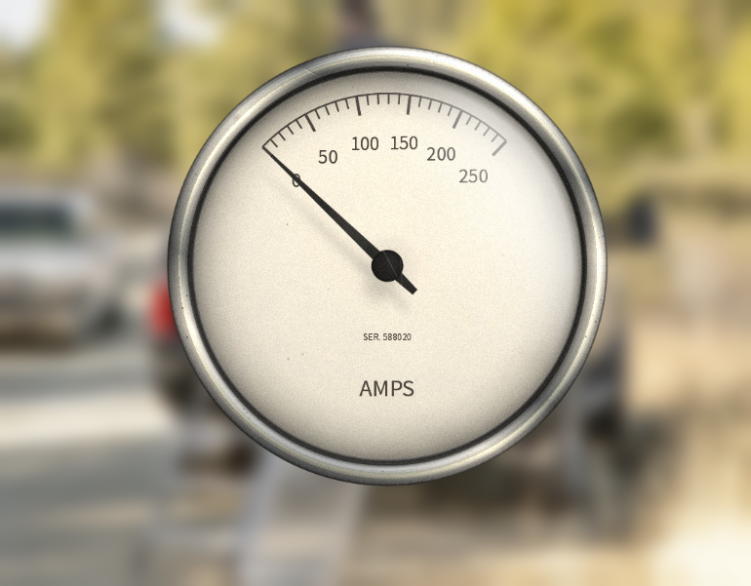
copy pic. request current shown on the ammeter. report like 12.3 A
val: 0 A
